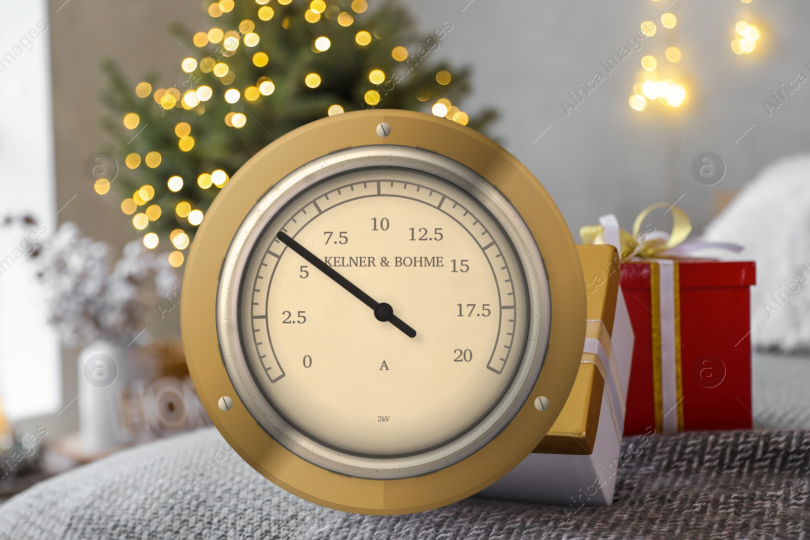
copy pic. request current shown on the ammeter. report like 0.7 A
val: 5.75 A
